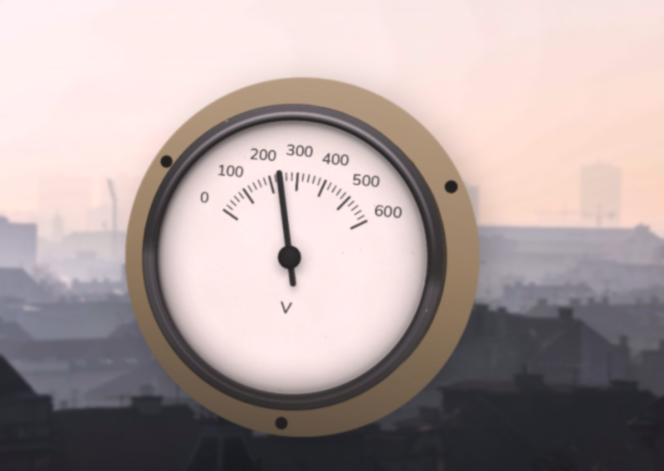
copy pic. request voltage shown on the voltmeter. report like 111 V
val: 240 V
